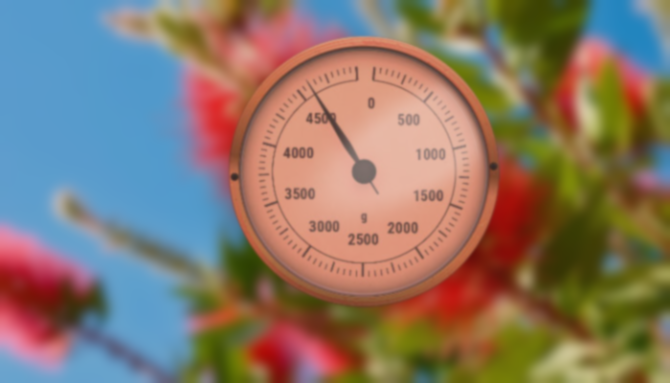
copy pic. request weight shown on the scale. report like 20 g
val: 4600 g
